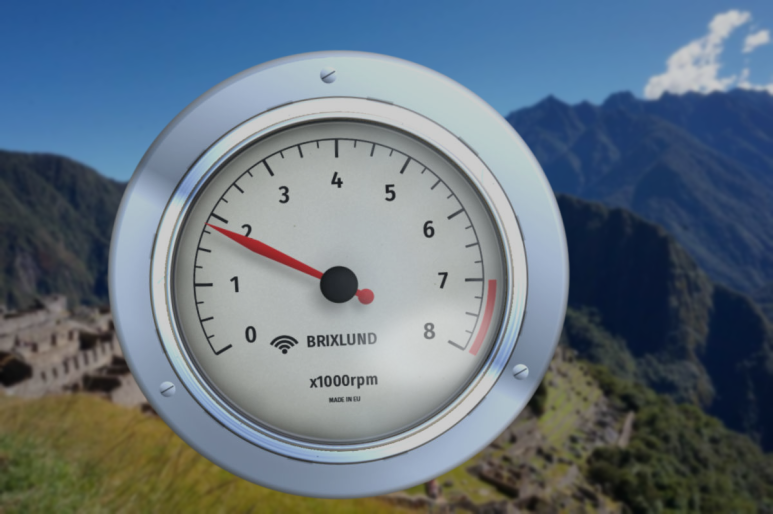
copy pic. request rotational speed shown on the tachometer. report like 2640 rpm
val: 1875 rpm
